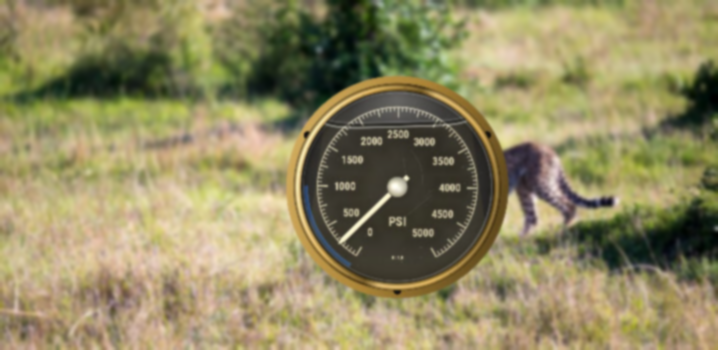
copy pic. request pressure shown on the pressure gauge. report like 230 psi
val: 250 psi
